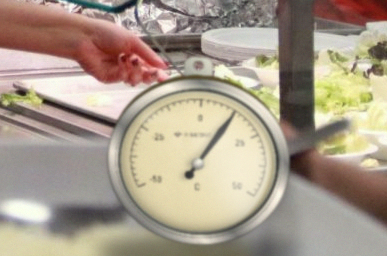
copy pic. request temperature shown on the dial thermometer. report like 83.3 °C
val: 12.5 °C
